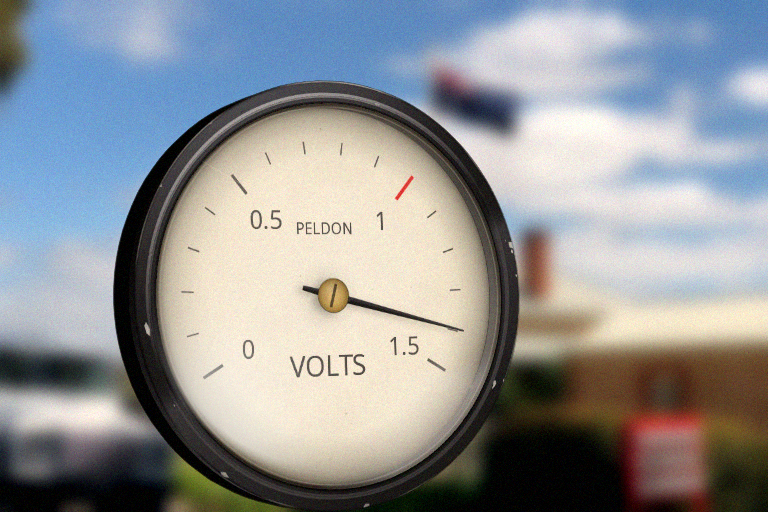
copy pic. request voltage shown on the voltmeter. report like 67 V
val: 1.4 V
